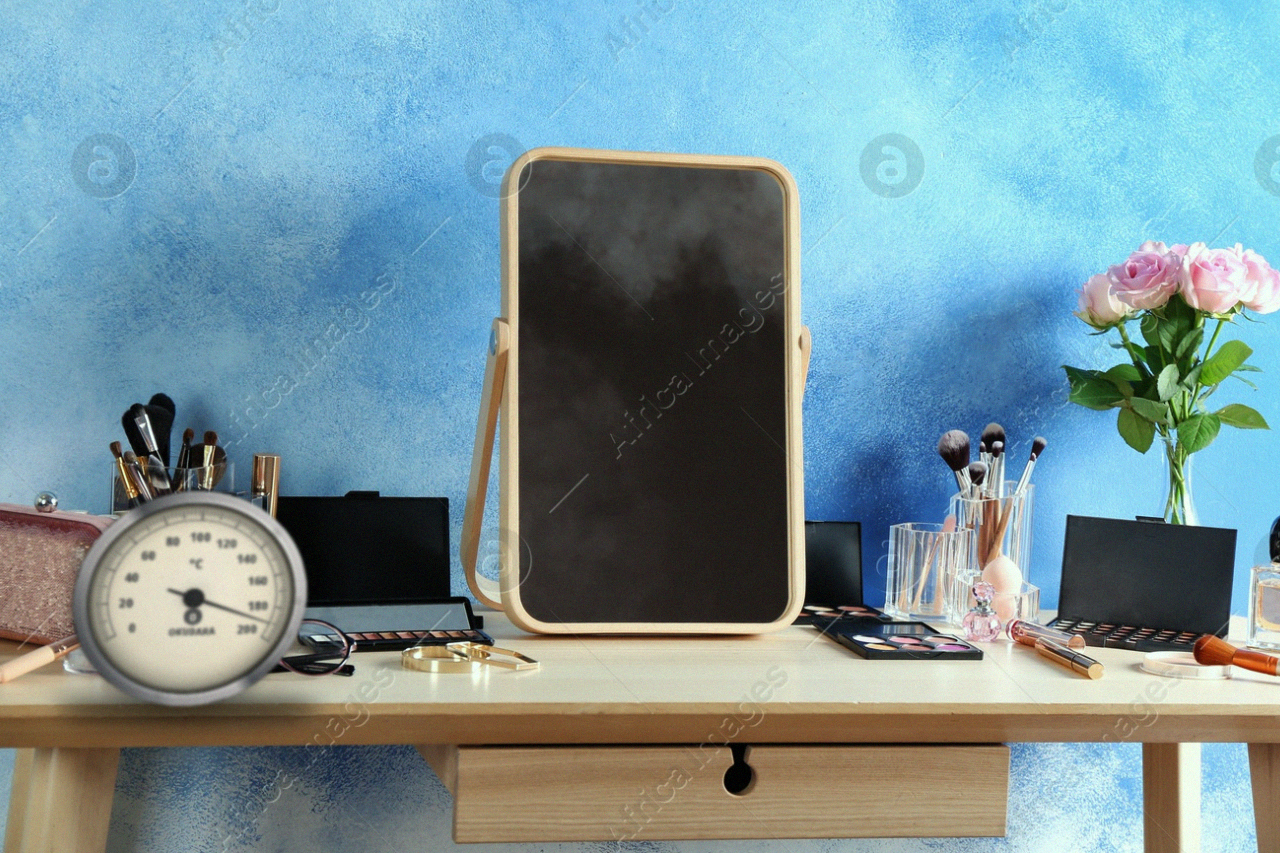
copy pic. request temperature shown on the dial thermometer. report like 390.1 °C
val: 190 °C
